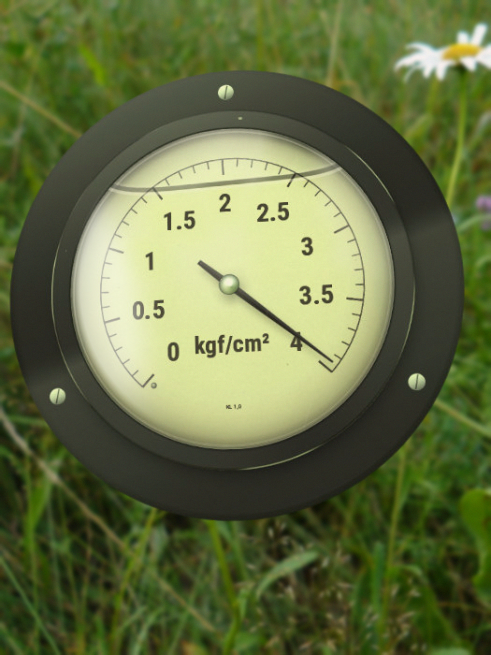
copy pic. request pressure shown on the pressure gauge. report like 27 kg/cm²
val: 3.95 kg/cm²
